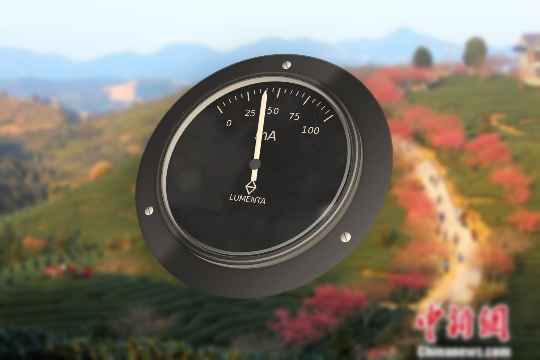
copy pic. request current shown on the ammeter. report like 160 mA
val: 40 mA
